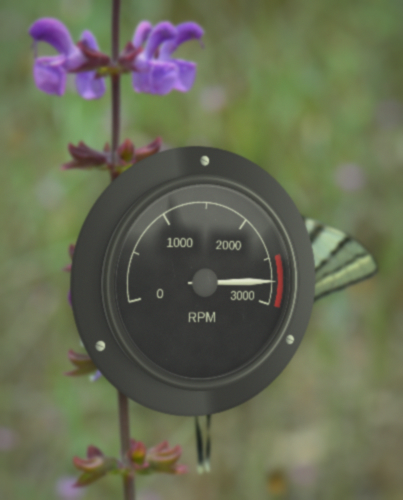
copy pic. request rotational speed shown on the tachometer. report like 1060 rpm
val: 2750 rpm
